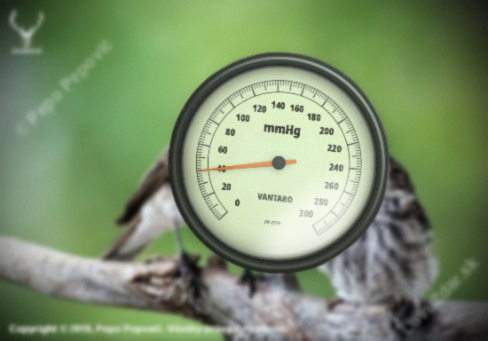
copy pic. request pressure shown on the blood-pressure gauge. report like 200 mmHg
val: 40 mmHg
